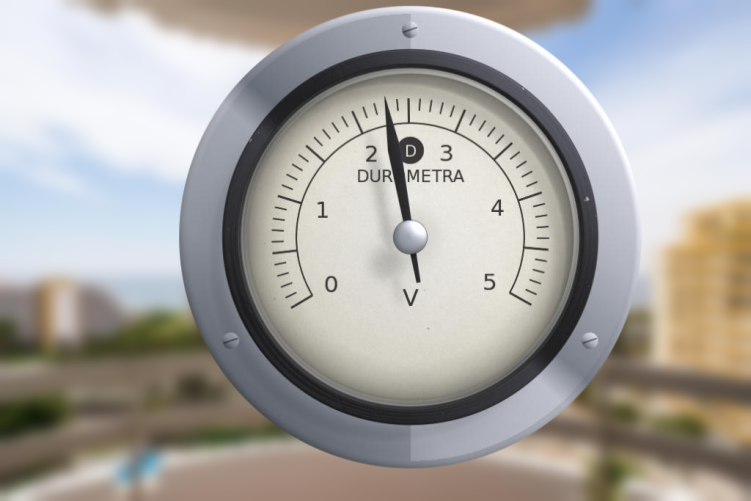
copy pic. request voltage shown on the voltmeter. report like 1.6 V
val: 2.3 V
